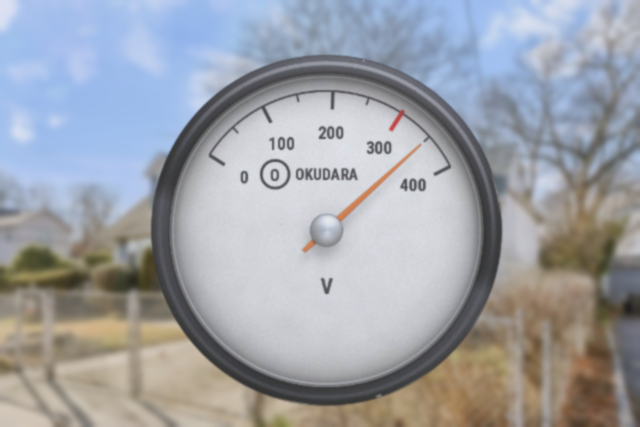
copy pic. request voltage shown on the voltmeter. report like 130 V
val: 350 V
